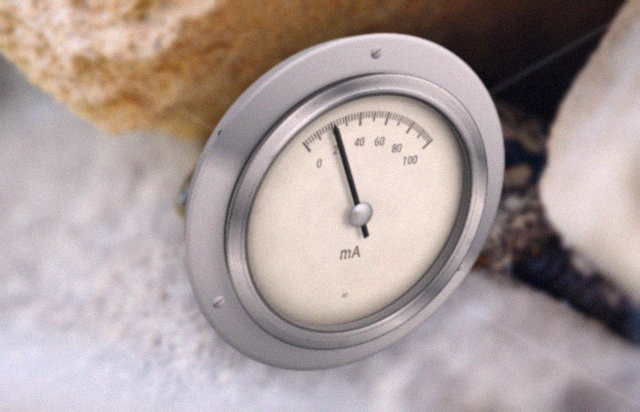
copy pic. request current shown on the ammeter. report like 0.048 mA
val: 20 mA
